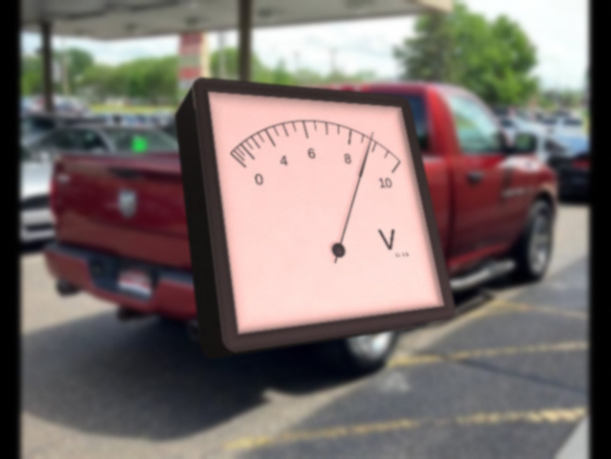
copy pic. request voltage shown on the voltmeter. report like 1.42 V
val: 8.75 V
